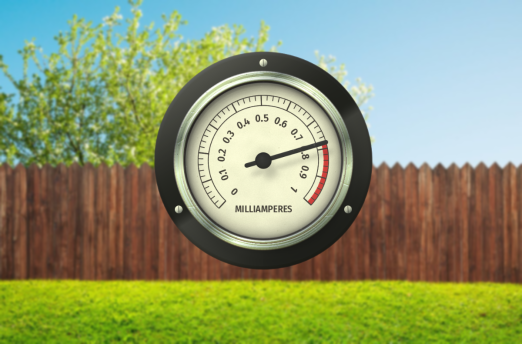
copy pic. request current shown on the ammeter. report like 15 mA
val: 0.78 mA
